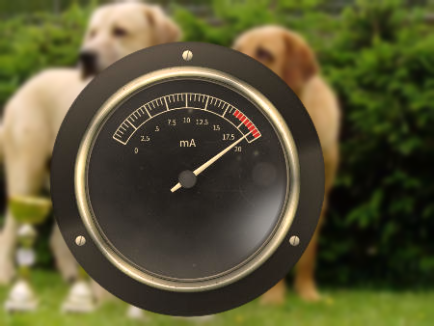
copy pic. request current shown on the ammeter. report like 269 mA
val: 19 mA
